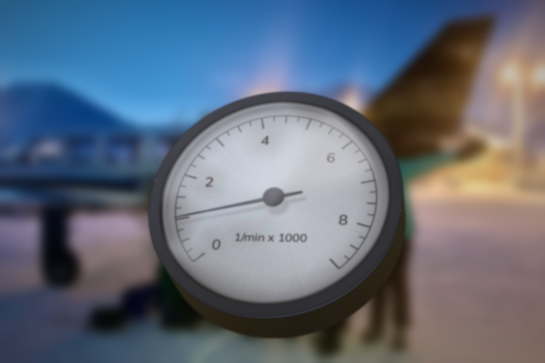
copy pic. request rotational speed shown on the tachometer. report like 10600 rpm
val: 1000 rpm
